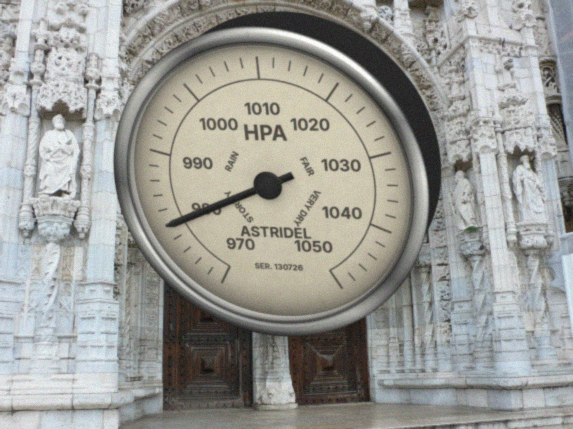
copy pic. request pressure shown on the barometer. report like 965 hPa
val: 980 hPa
